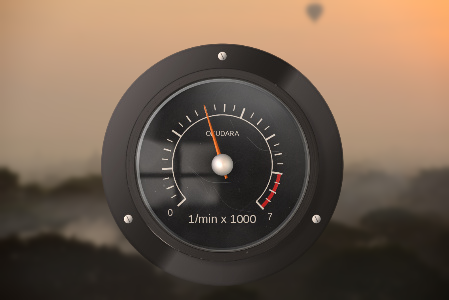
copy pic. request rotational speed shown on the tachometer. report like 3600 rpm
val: 3000 rpm
